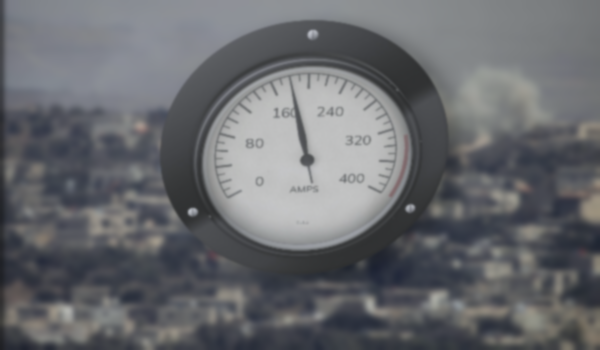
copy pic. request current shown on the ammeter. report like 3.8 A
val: 180 A
